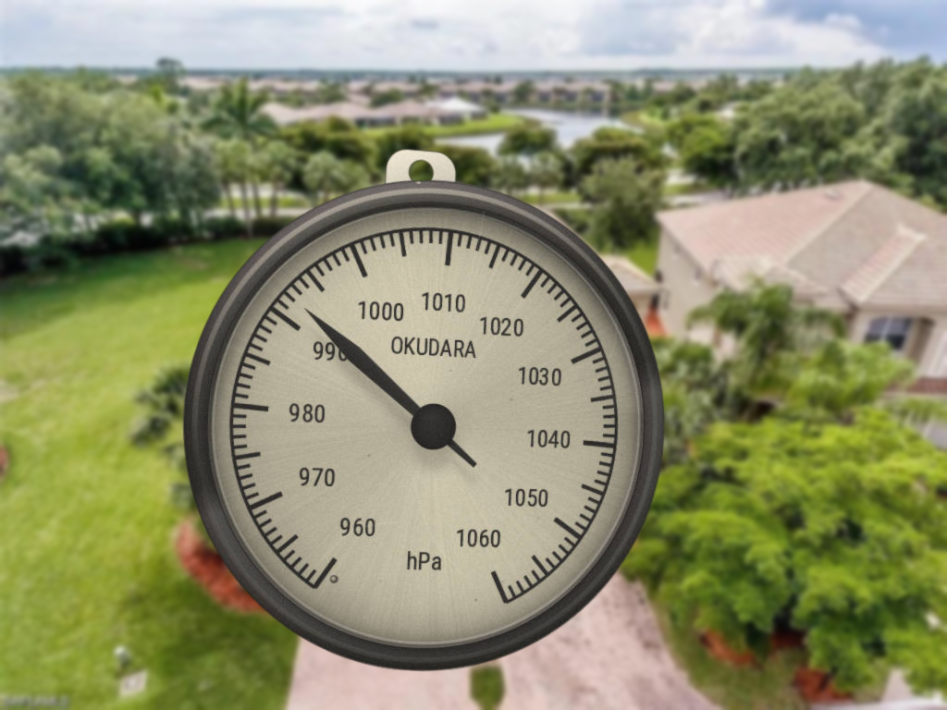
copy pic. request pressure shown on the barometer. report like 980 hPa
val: 992 hPa
